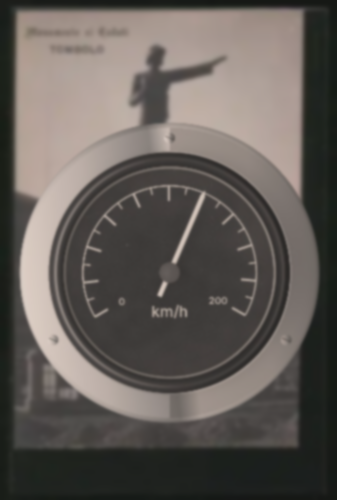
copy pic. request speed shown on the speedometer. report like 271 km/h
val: 120 km/h
